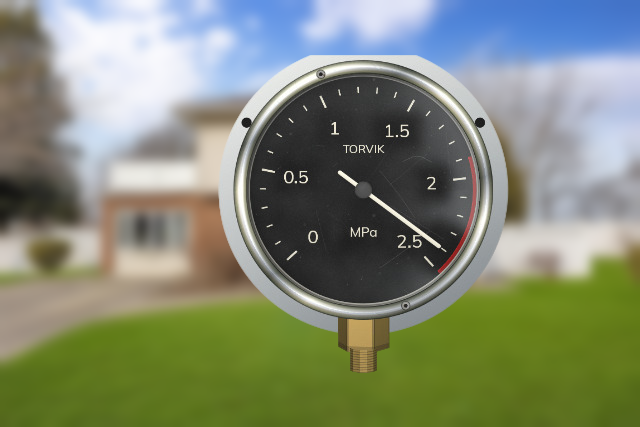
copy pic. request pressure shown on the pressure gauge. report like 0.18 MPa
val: 2.4 MPa
